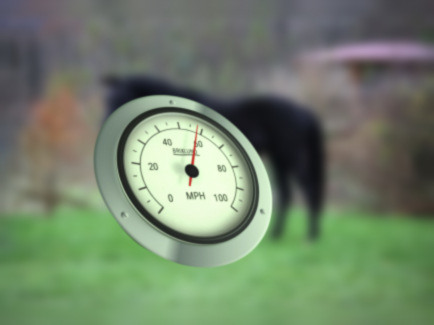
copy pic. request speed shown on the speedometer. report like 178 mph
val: 57.5 mph
